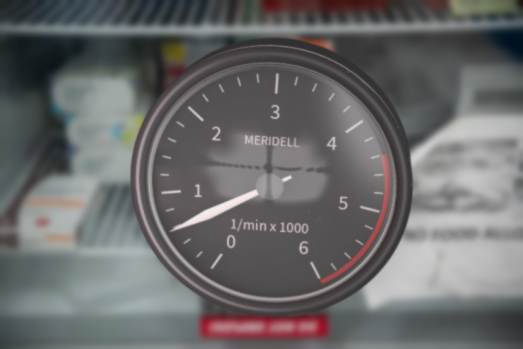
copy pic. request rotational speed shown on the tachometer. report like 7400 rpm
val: 600 rpm
